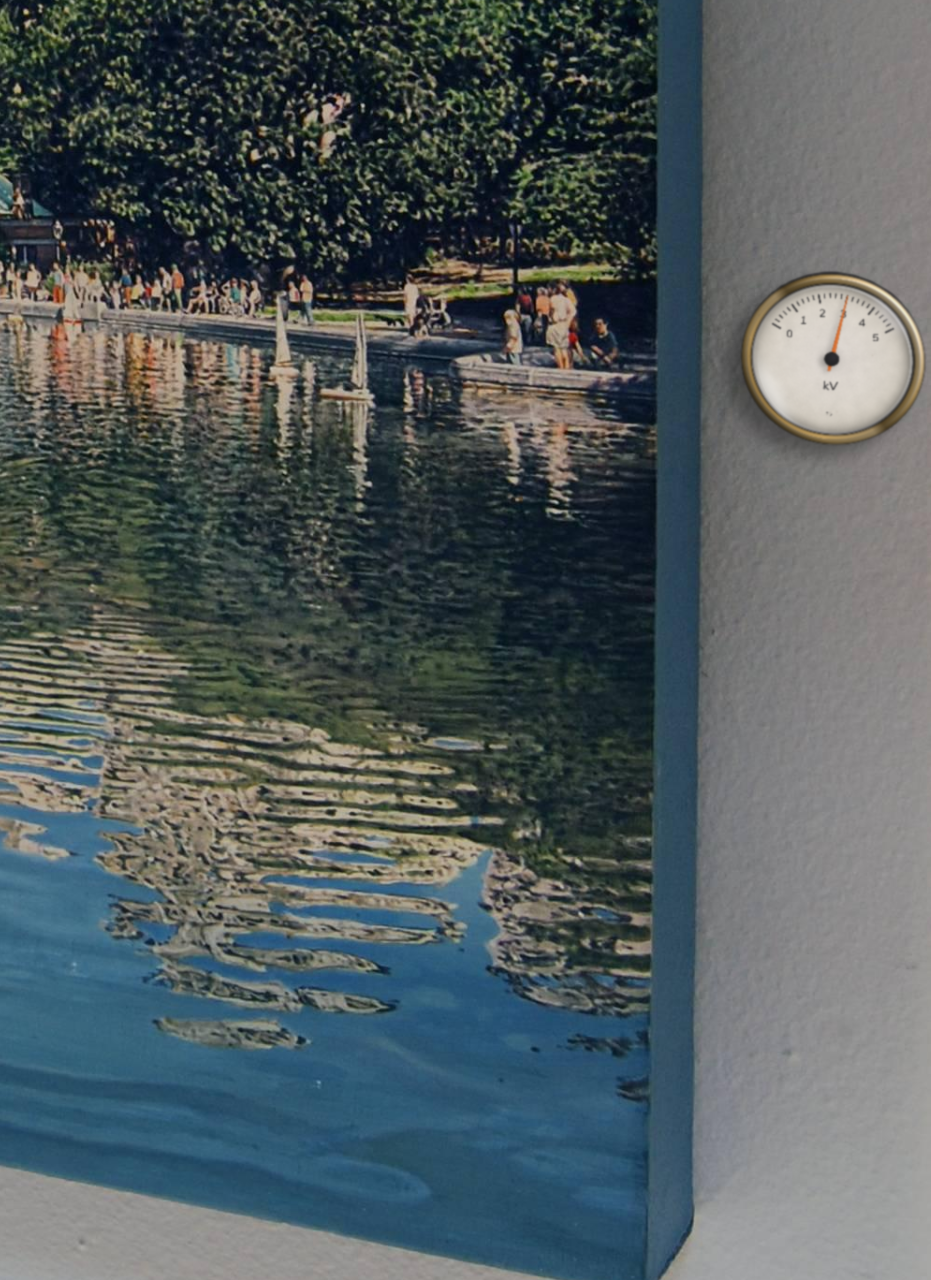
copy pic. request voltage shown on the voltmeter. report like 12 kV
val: 3 kV
